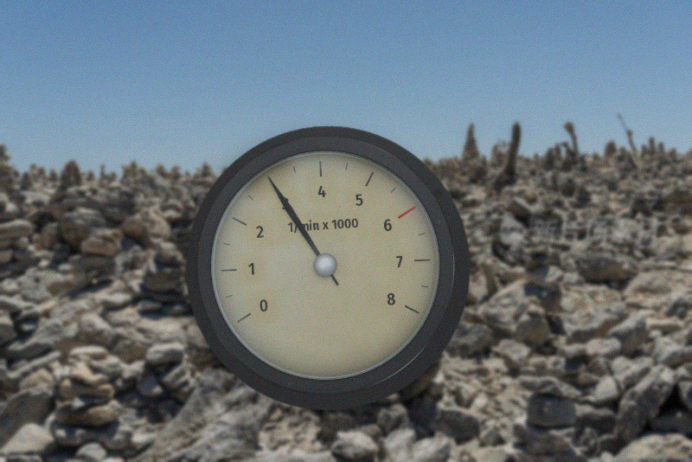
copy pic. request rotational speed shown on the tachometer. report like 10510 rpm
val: 3000 rpm
